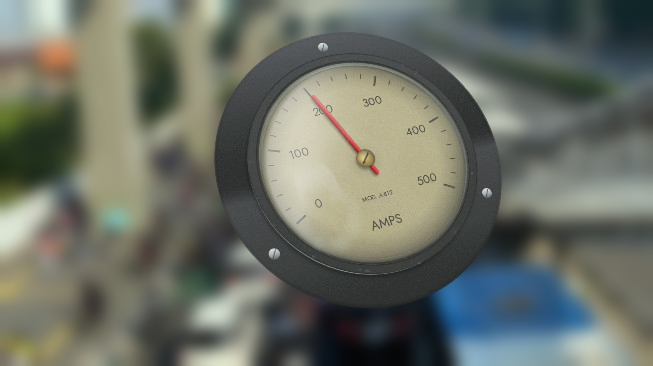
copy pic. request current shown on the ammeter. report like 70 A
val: 200 A
